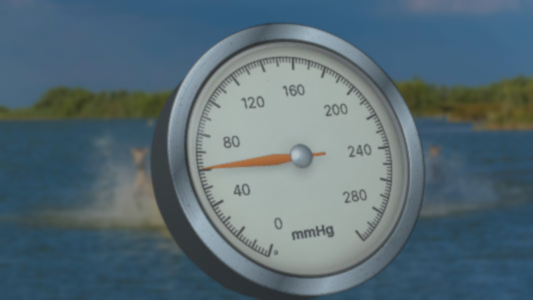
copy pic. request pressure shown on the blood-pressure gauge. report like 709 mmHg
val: 60 mmHg
